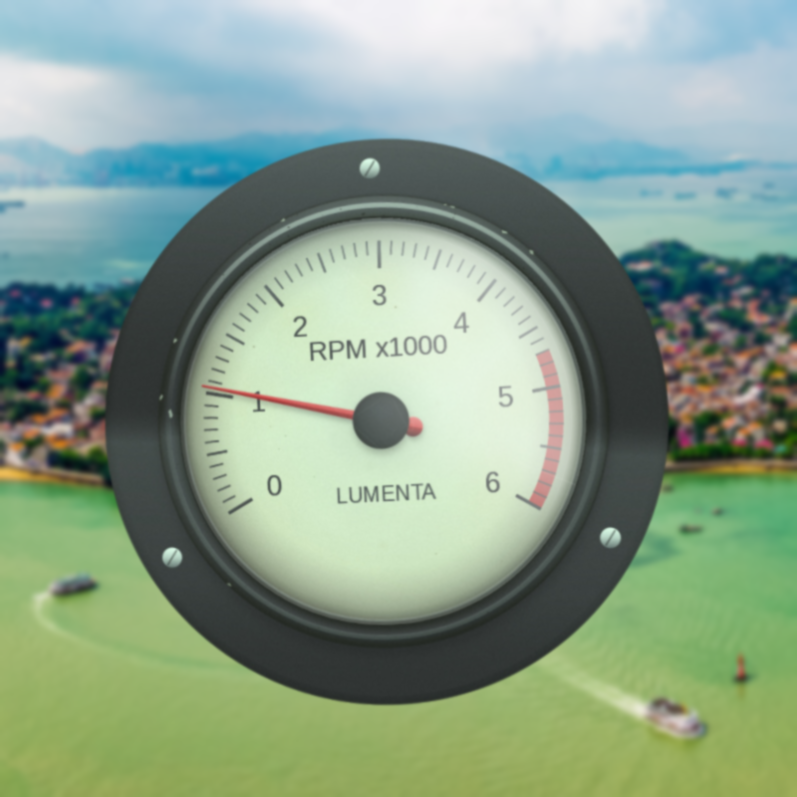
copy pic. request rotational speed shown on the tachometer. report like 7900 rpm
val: 1050 rpm
